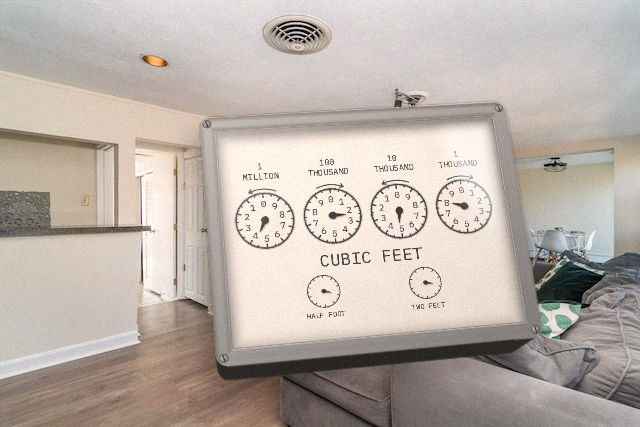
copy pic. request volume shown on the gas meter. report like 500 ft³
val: 424800 ft³
